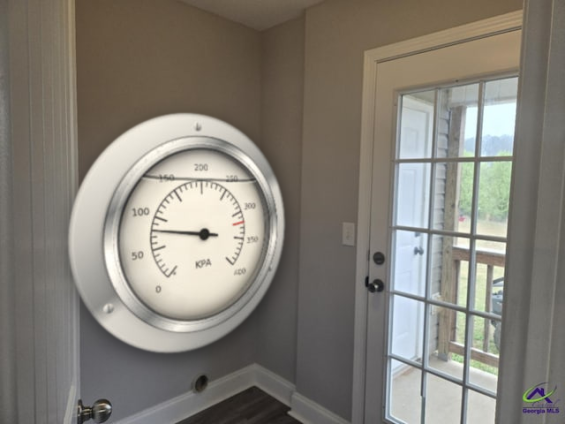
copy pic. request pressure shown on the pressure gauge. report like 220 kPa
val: 80 kPa
